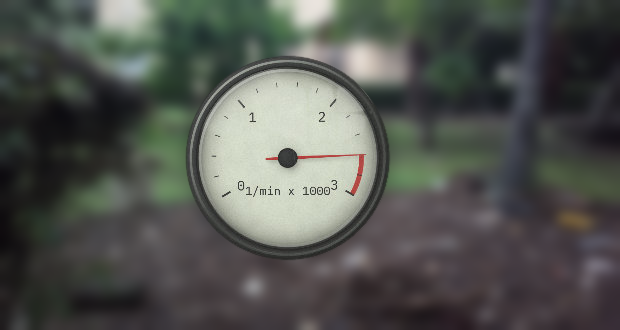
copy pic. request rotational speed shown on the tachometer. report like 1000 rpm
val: 2600 rpm
